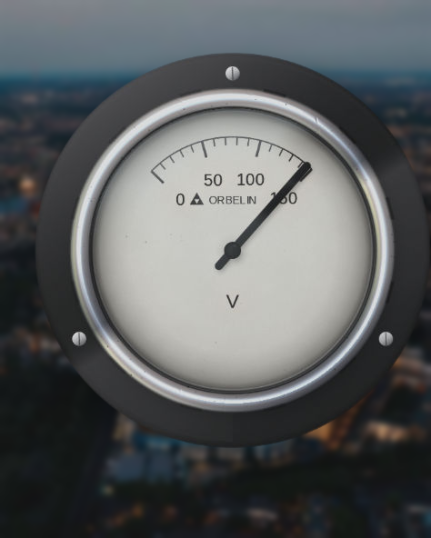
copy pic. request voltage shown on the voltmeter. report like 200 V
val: 145 V
